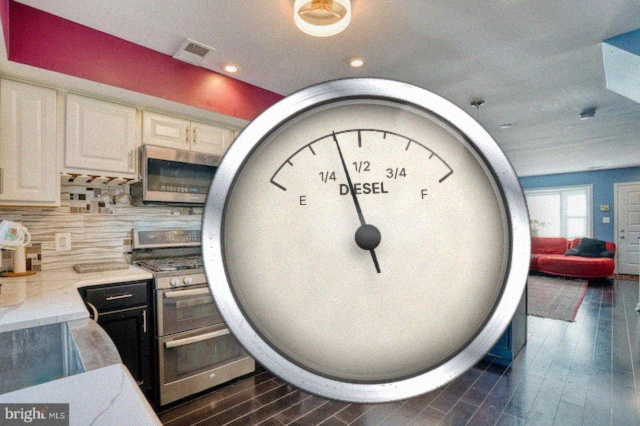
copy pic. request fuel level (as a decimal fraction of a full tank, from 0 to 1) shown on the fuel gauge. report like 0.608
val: 0.375
